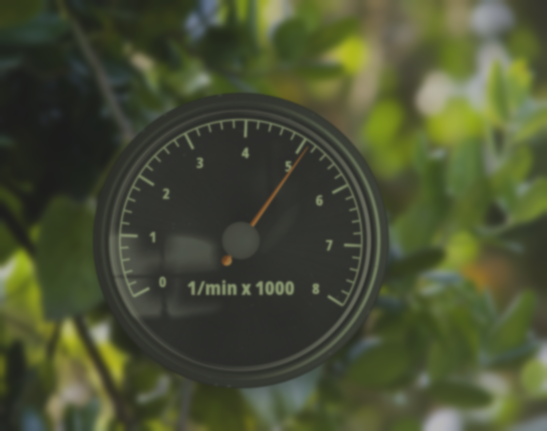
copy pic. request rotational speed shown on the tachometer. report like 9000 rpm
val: 5100 rpm
